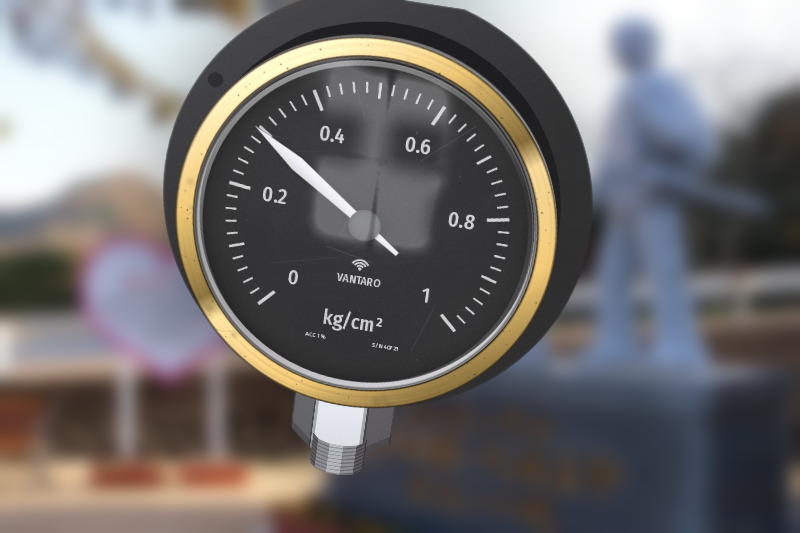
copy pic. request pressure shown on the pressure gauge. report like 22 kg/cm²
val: 0.3 kg/cm²
